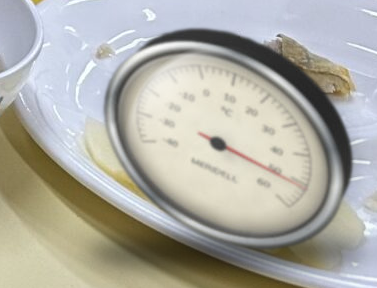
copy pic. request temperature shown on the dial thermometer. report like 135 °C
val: 50 °C
